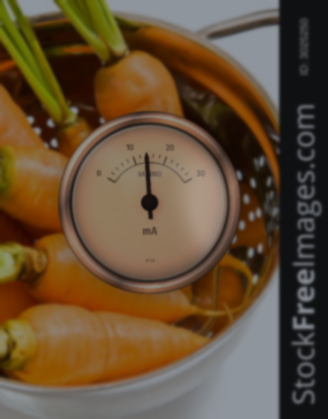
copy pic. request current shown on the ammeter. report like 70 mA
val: 14 mA
